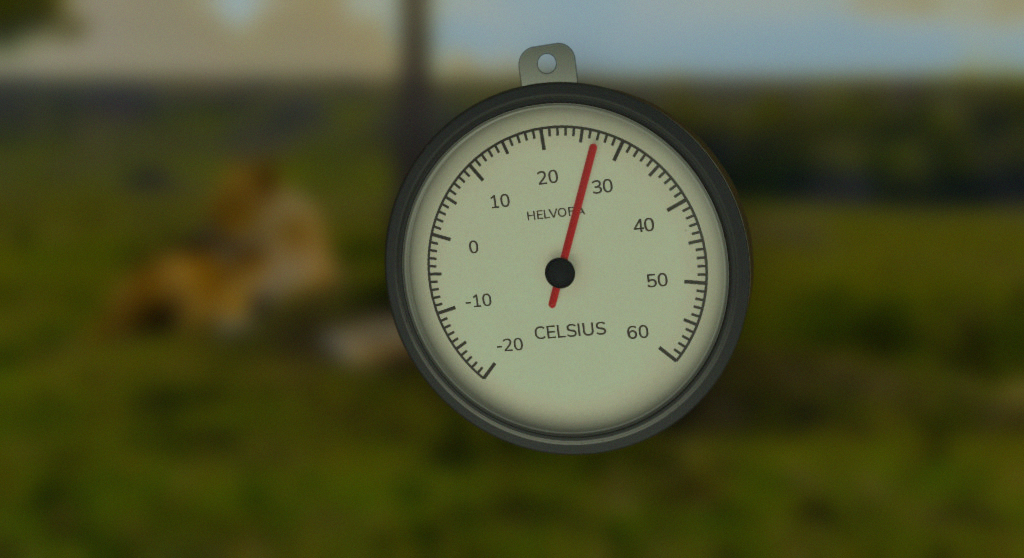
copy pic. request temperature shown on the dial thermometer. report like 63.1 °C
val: 27 °C
